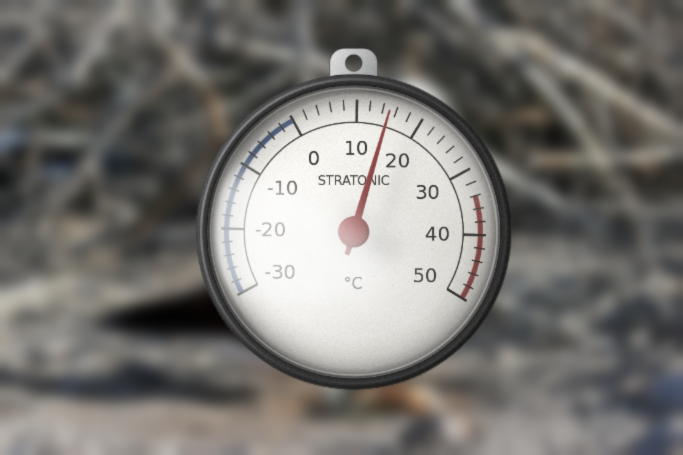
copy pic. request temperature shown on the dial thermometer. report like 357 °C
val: 15 °C
